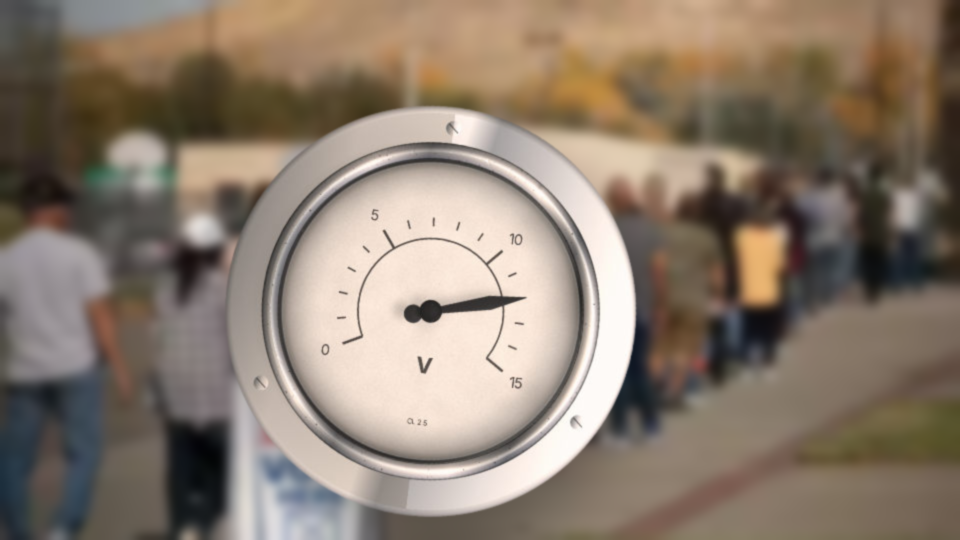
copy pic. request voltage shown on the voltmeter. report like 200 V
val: 12 V
